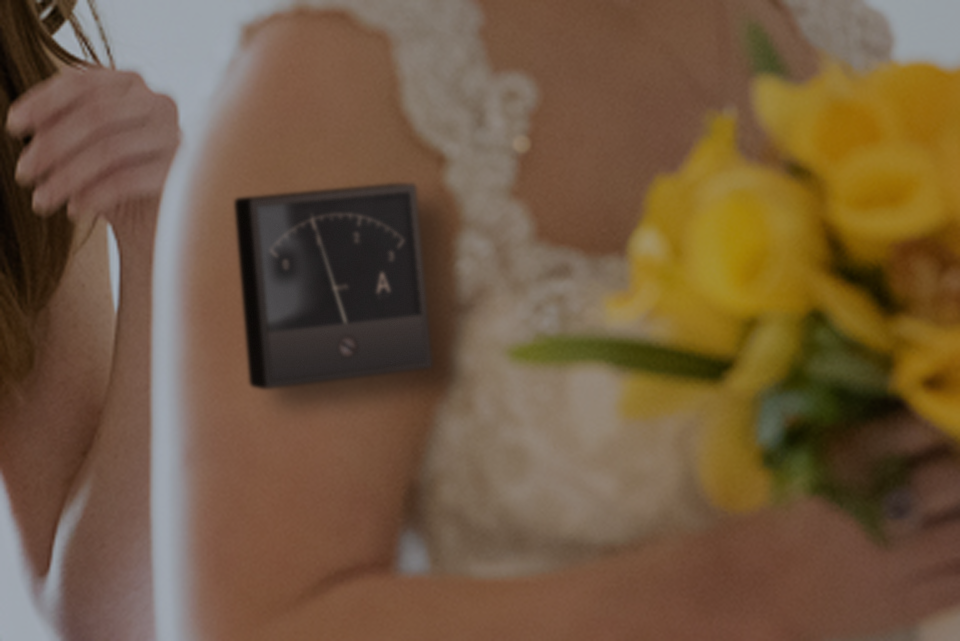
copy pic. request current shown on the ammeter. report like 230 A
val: 1 A
